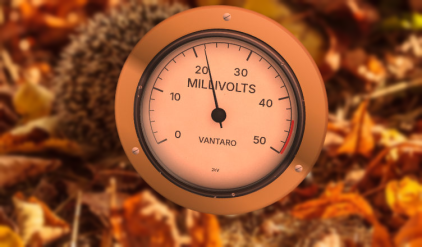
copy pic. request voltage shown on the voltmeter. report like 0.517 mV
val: 22 mV
